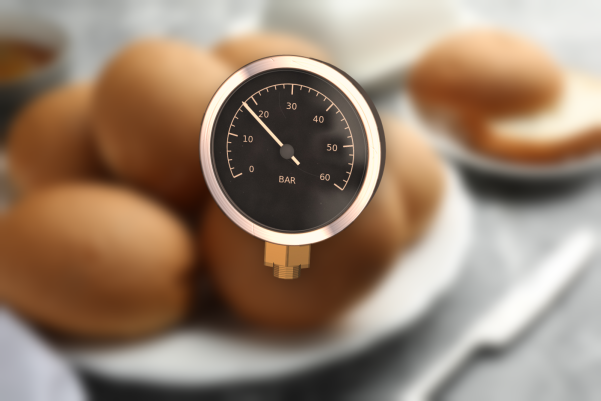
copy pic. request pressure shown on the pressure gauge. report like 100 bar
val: 18 bar
